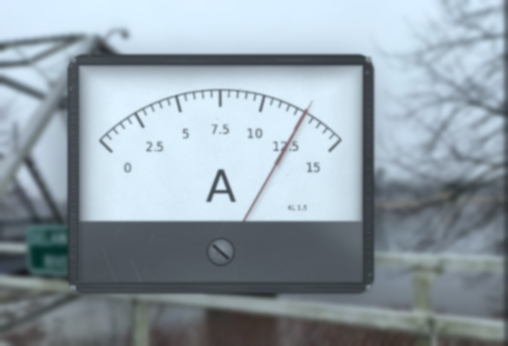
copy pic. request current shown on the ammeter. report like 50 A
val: 12.5 A
